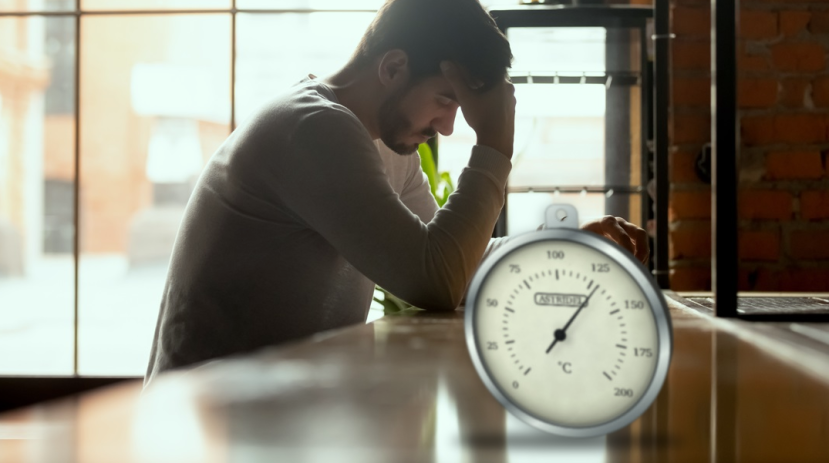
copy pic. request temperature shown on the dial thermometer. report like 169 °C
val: 130 °C
